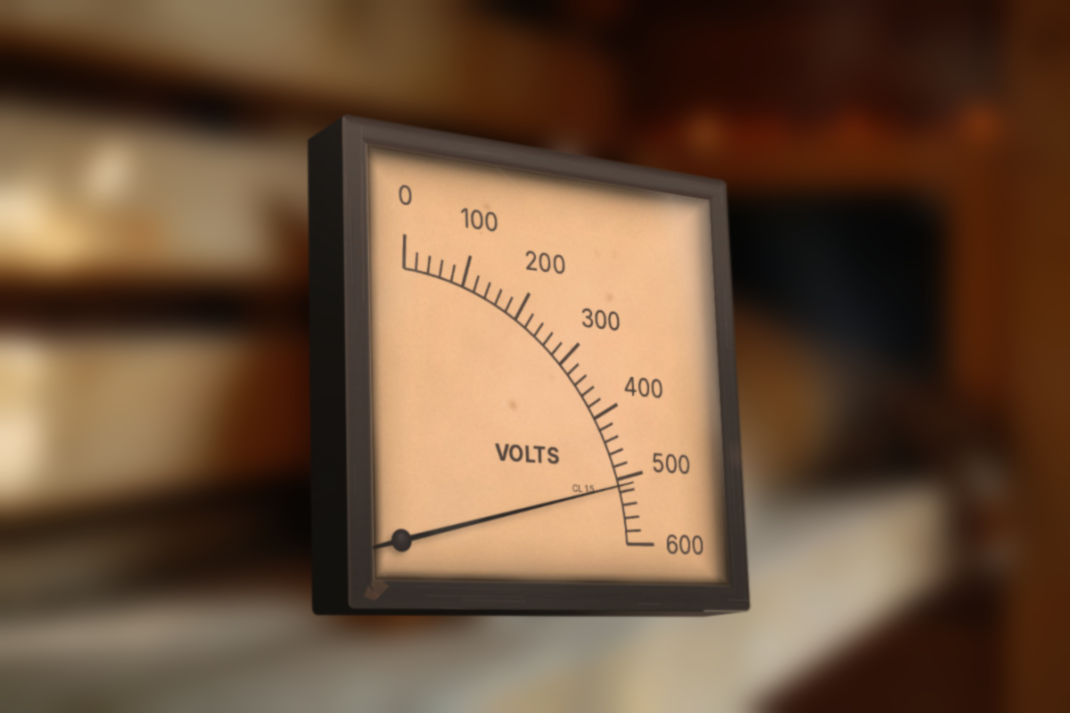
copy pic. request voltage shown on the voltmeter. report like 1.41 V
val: 510 V
